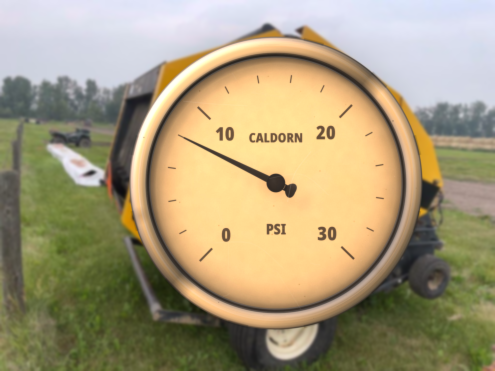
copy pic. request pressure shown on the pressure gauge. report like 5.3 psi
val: 8 psi
